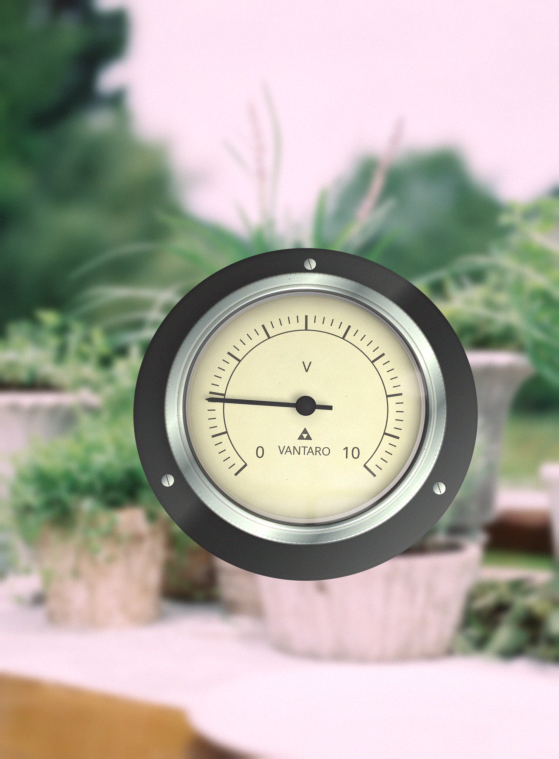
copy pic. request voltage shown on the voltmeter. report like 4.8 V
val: 1.8 V
